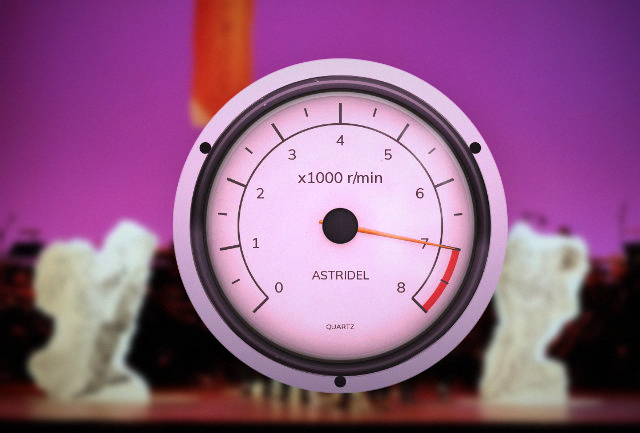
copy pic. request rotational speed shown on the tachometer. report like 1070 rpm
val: 7000 rpm
